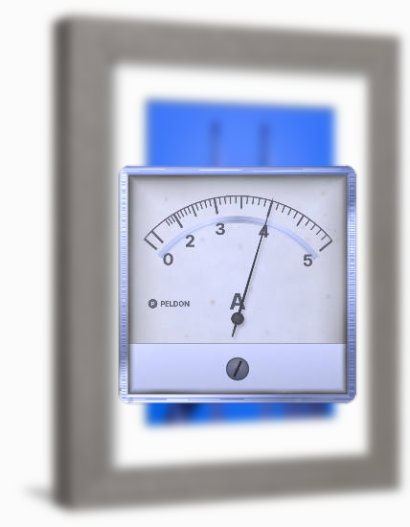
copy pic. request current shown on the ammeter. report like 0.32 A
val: 4 A
